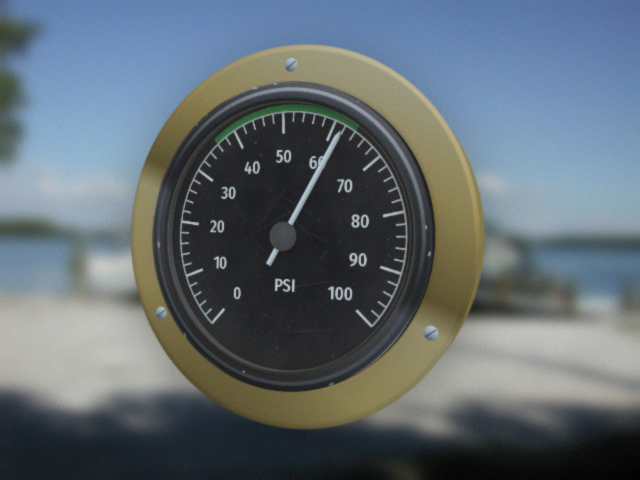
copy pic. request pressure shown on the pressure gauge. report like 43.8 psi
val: 62 psi
